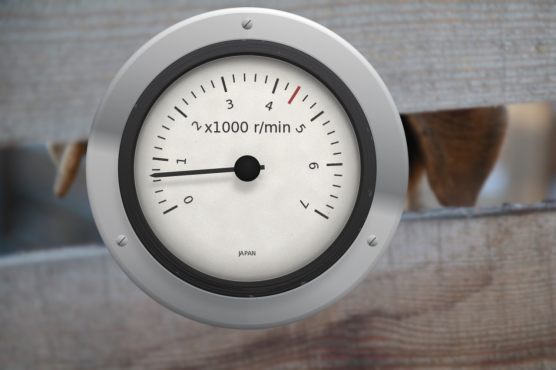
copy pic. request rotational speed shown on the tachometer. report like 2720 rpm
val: 700 rpm
